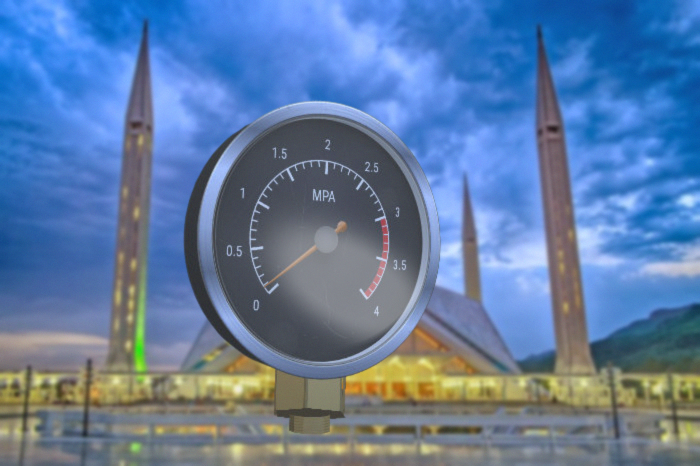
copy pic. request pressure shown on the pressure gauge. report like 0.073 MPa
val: 0.1 MPa
